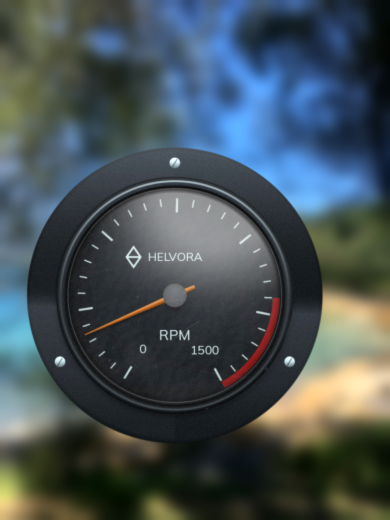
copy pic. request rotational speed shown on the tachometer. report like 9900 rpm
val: 175 rpm
